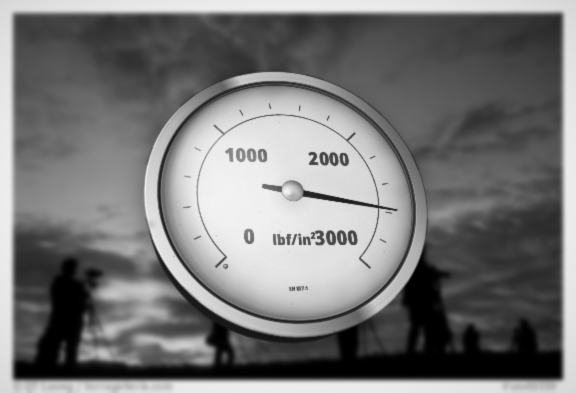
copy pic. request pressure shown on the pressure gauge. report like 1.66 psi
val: 2600 psi
